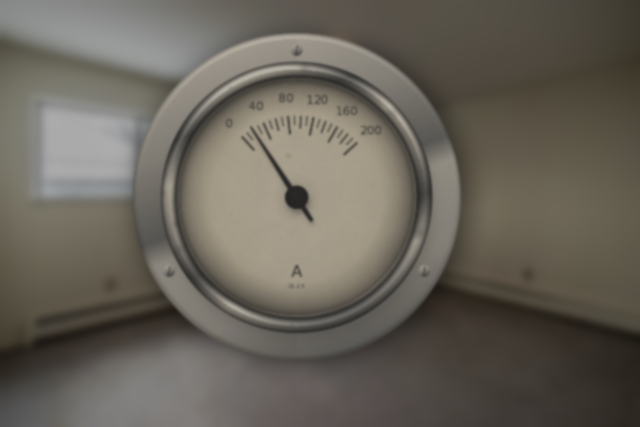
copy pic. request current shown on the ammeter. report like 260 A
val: 20 A
